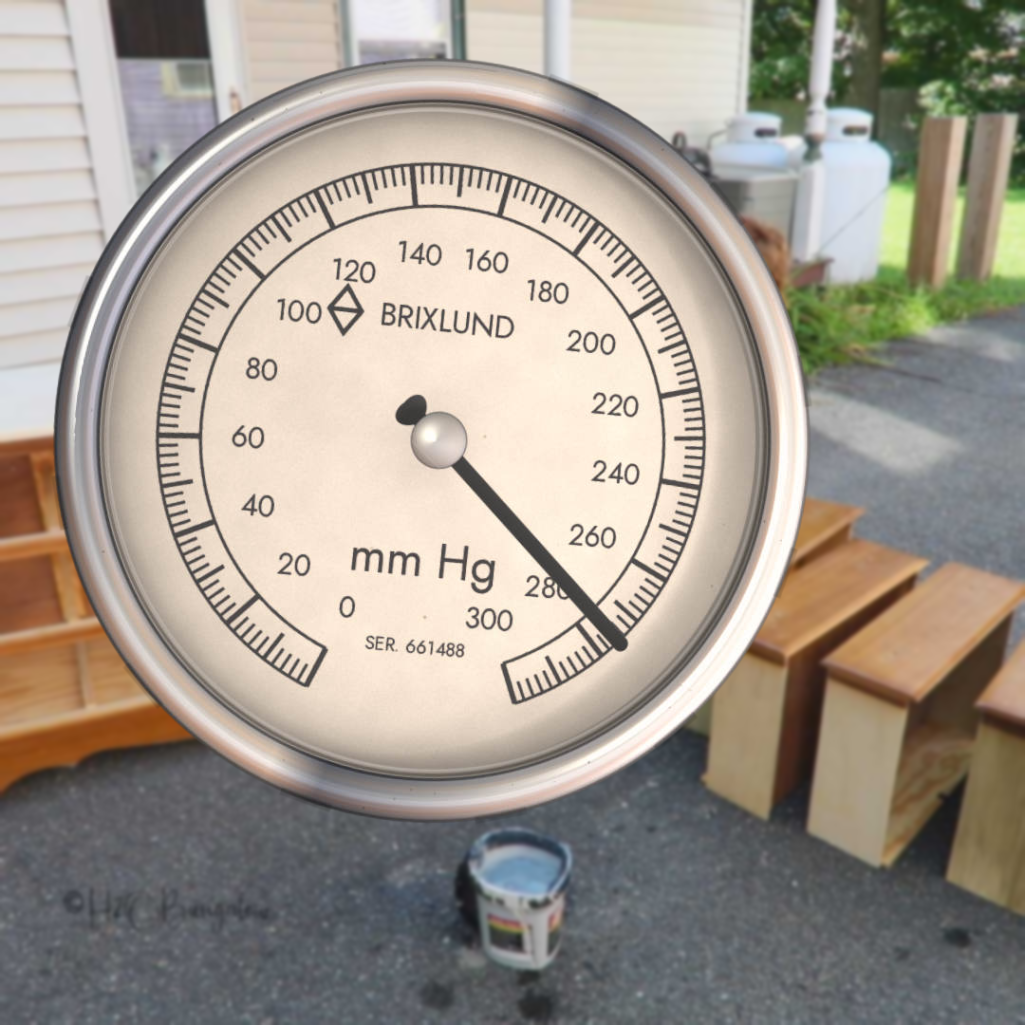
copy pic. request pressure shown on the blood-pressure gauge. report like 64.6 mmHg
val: 276 mmHg
